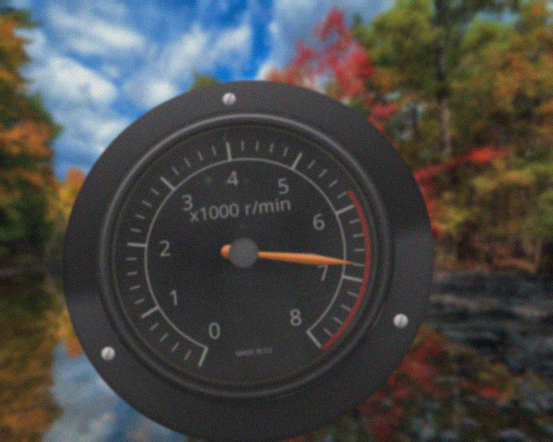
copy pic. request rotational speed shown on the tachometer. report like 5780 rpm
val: 6800 rpm
